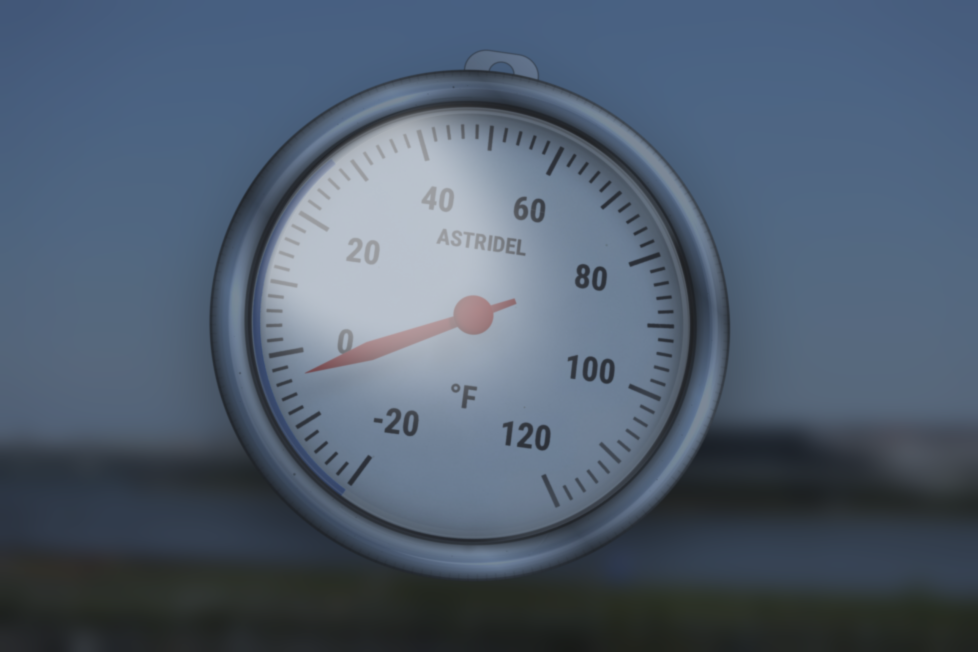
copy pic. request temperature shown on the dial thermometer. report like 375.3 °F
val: -4 °F
